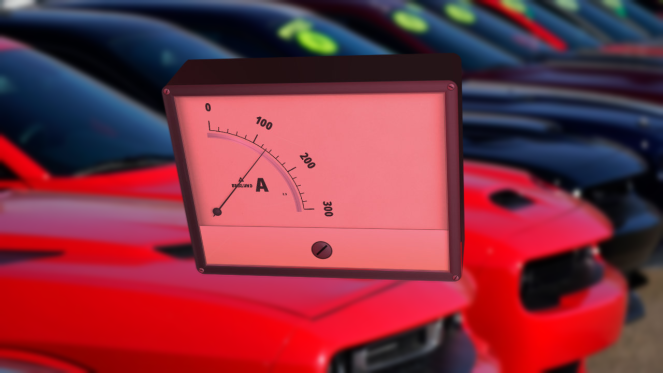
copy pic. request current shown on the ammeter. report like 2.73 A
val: 130 A
